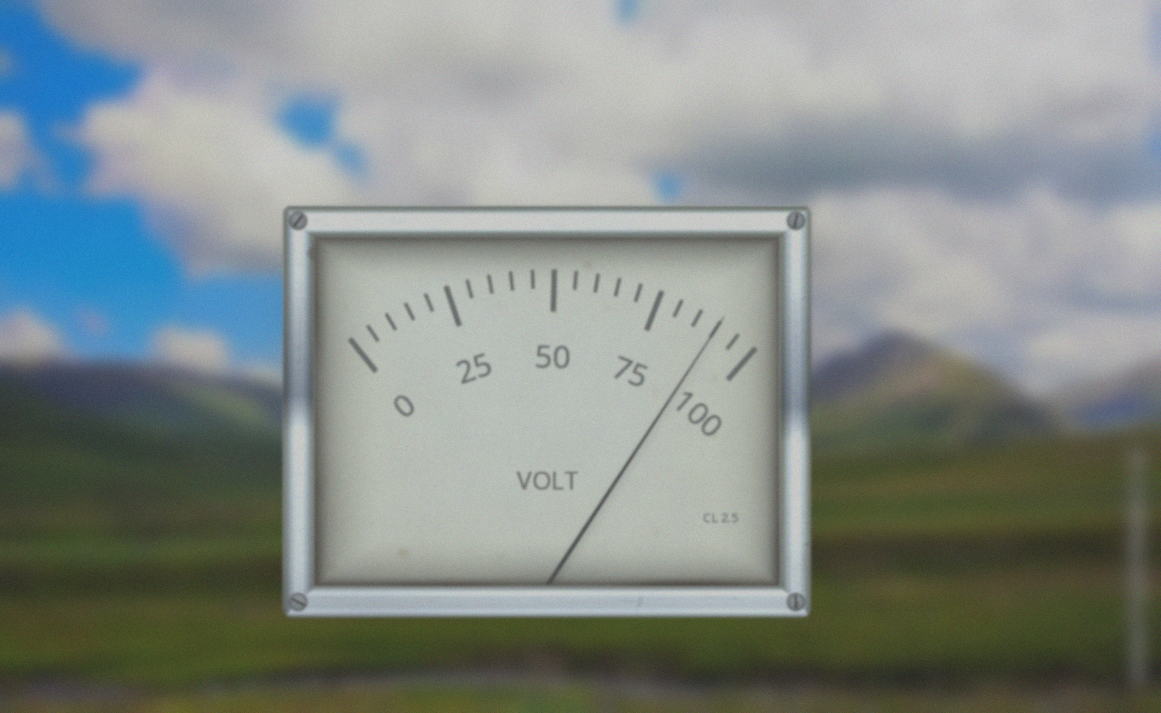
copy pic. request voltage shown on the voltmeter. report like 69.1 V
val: 90 V
